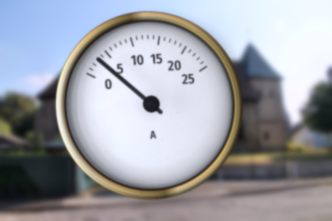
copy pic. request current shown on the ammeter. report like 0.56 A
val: 3 A
